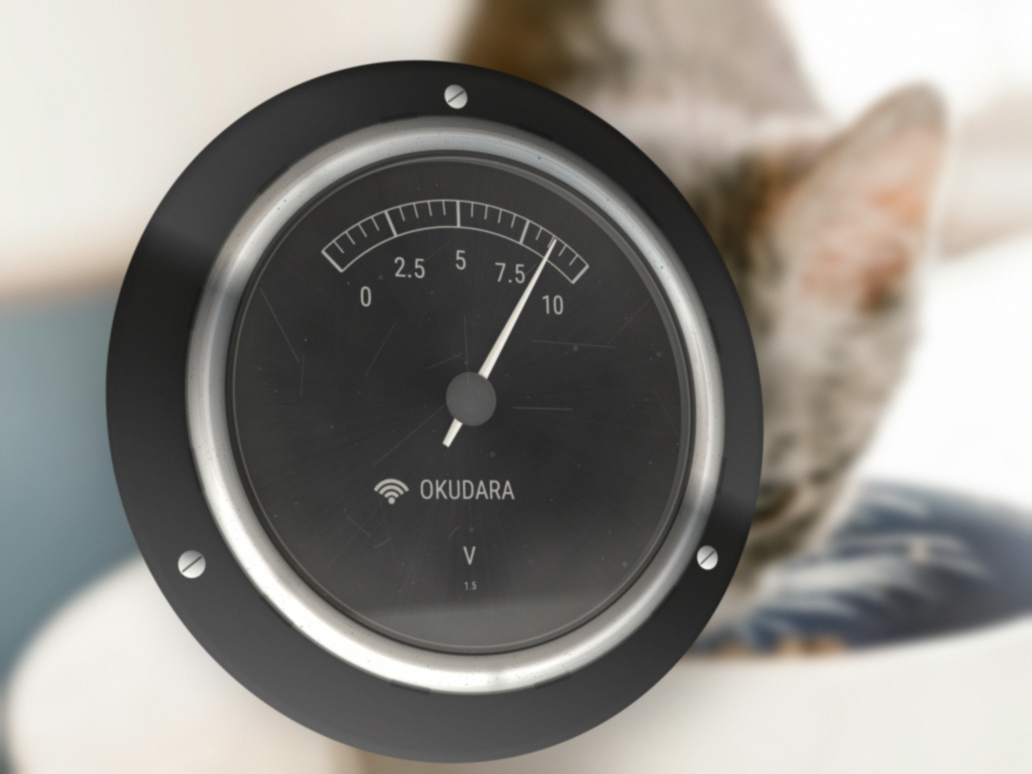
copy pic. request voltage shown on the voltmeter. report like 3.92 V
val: 8.5 V
